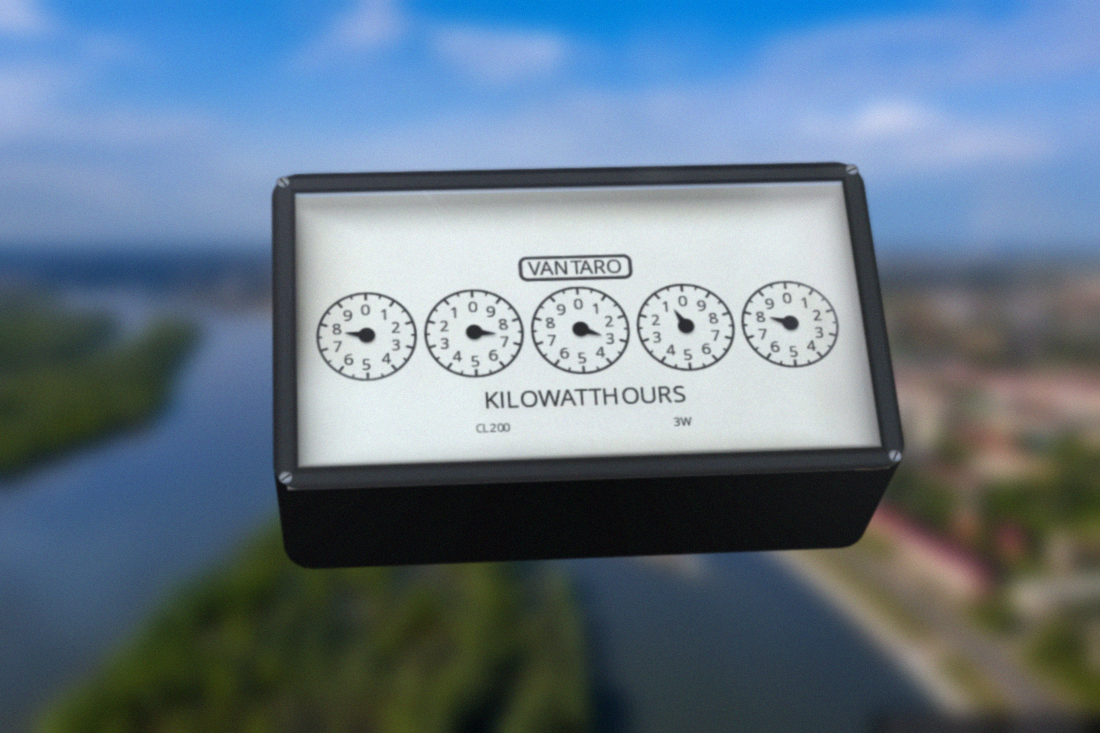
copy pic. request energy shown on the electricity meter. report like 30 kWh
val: 77308 kWh
